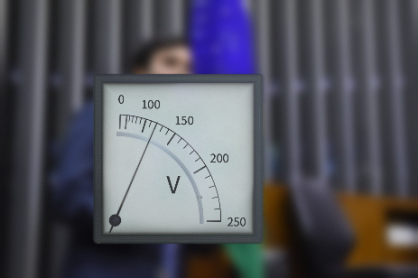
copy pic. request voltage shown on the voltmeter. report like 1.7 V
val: 120 V
